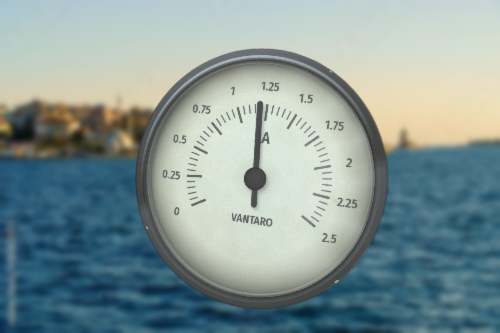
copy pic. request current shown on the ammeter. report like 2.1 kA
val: 1.2 kA
